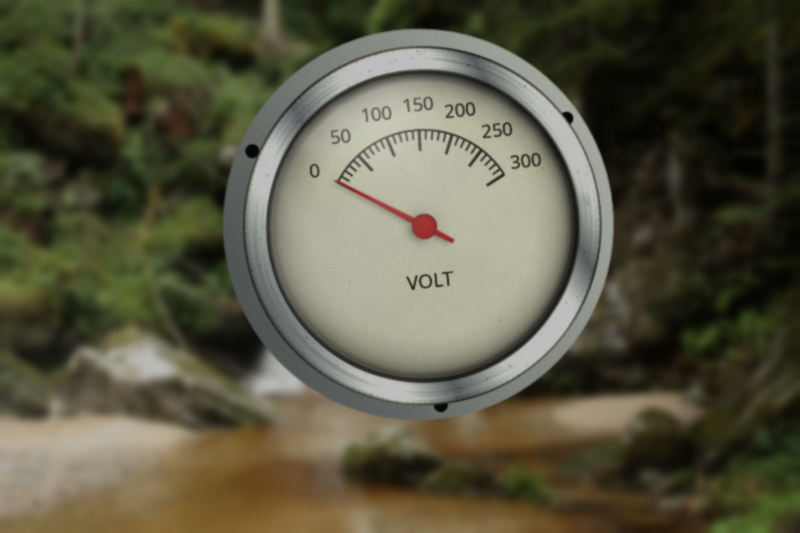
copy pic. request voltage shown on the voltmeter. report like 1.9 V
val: 0 V
